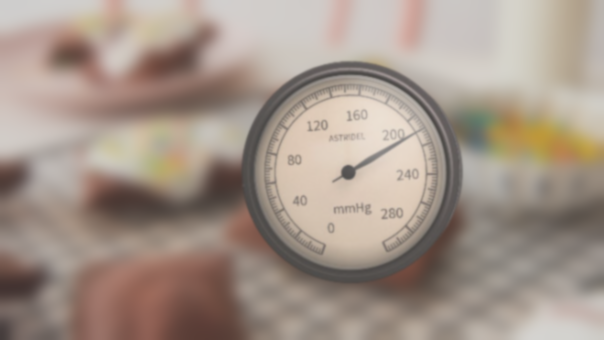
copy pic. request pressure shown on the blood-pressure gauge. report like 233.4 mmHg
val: 210 mmHg
